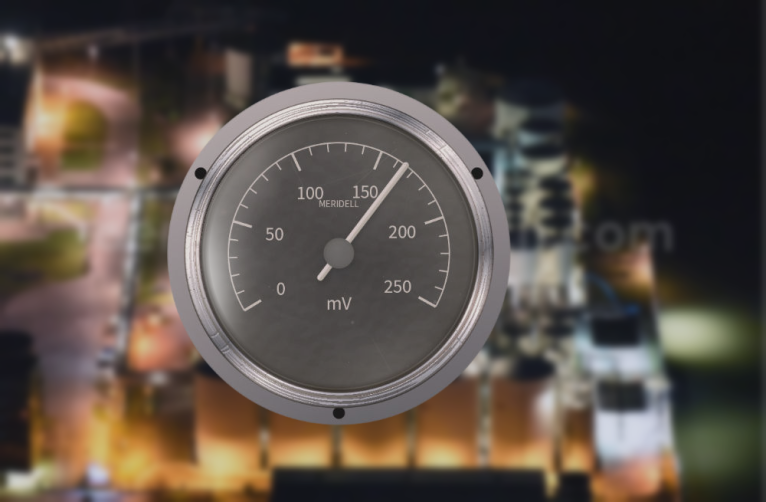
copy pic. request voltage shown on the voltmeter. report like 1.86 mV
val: 165 mV
